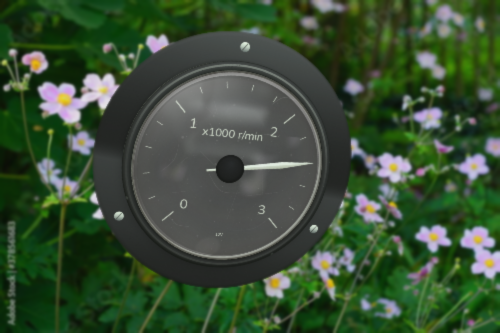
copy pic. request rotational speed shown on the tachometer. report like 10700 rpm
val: 2400 rpm
